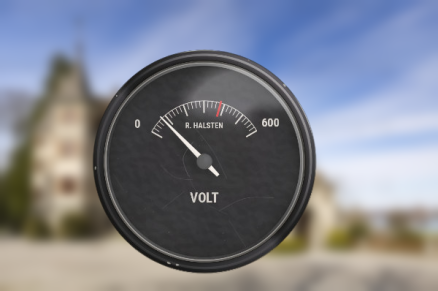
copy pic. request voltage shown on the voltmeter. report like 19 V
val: 80 V
